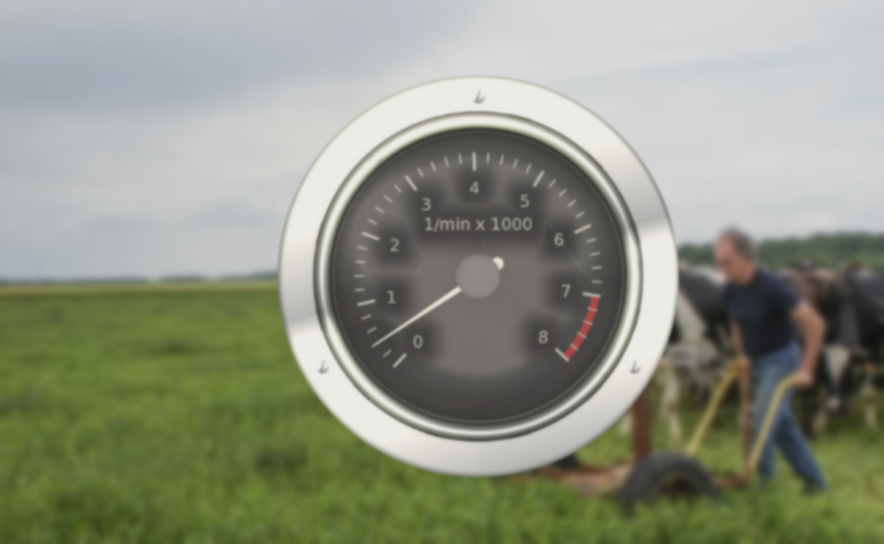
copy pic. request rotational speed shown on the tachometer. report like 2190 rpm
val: 400 rpm
